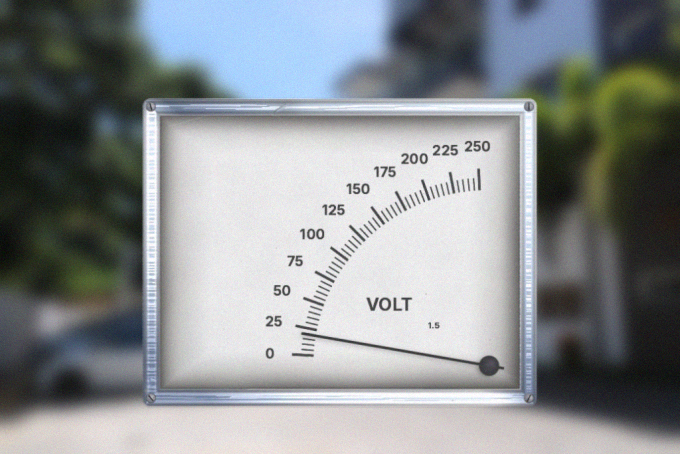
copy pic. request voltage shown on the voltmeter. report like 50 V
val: 20 V
